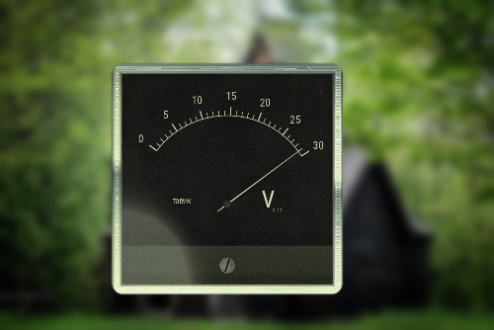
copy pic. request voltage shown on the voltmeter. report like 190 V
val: 29 V
